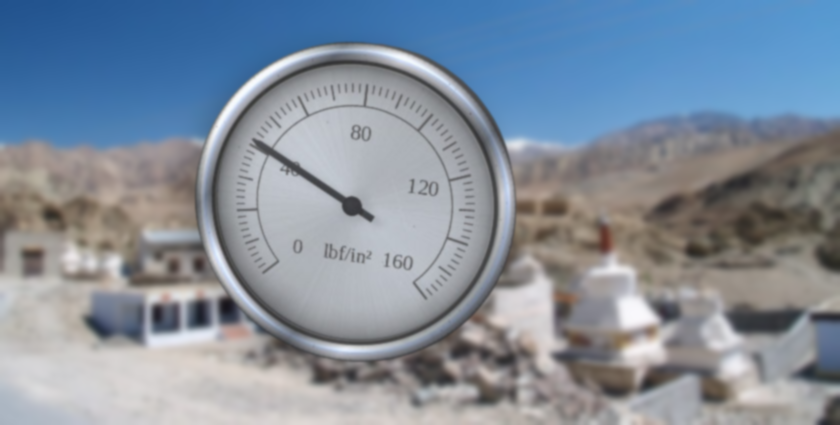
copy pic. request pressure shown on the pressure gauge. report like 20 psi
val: 42 psi
